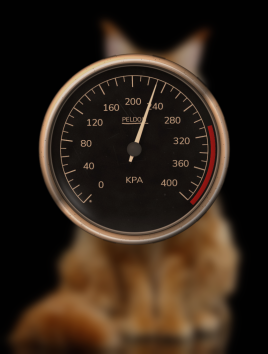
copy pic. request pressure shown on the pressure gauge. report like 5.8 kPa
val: 230 kPa
